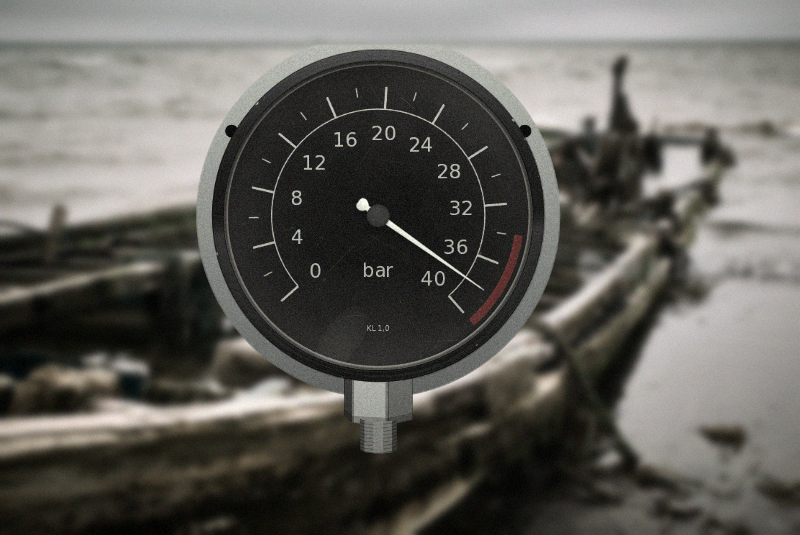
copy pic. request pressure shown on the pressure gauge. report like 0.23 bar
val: 38 bar
